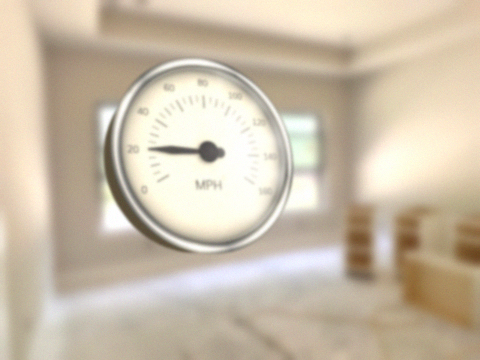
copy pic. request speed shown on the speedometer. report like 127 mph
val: 20 mph
